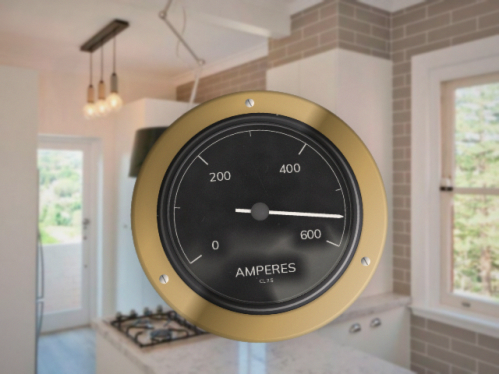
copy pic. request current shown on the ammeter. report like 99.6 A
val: 550 A
